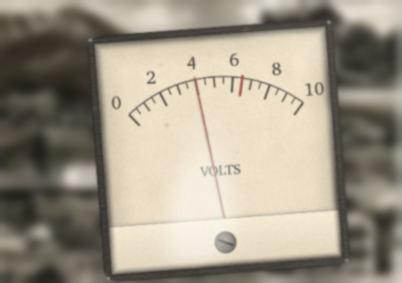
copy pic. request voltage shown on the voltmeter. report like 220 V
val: 4 V
